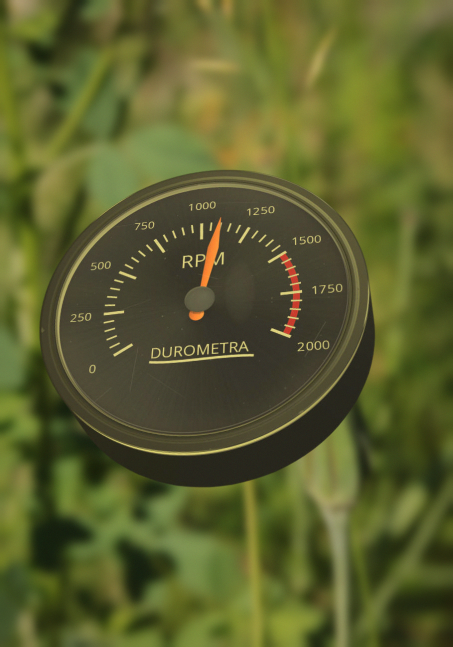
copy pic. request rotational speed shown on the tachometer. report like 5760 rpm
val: 1100 rpm
